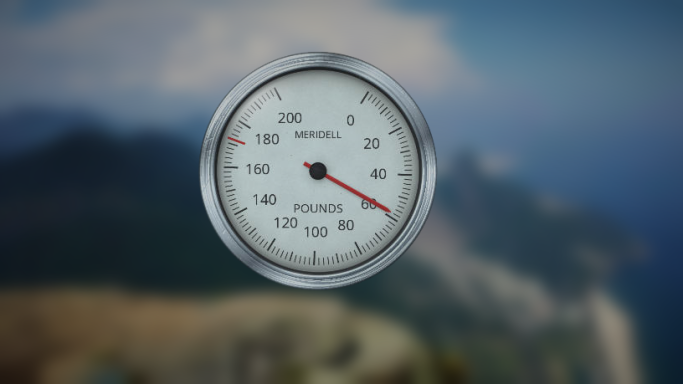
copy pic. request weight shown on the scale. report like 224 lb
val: 58 lb
